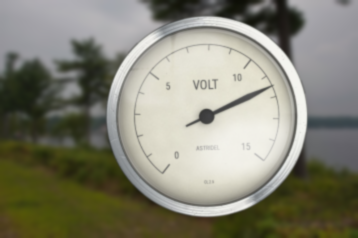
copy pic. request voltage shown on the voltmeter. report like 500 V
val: 11.5 V
